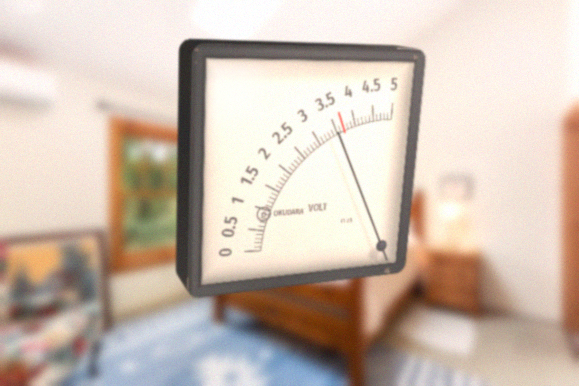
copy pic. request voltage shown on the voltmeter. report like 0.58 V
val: 3.5 V
